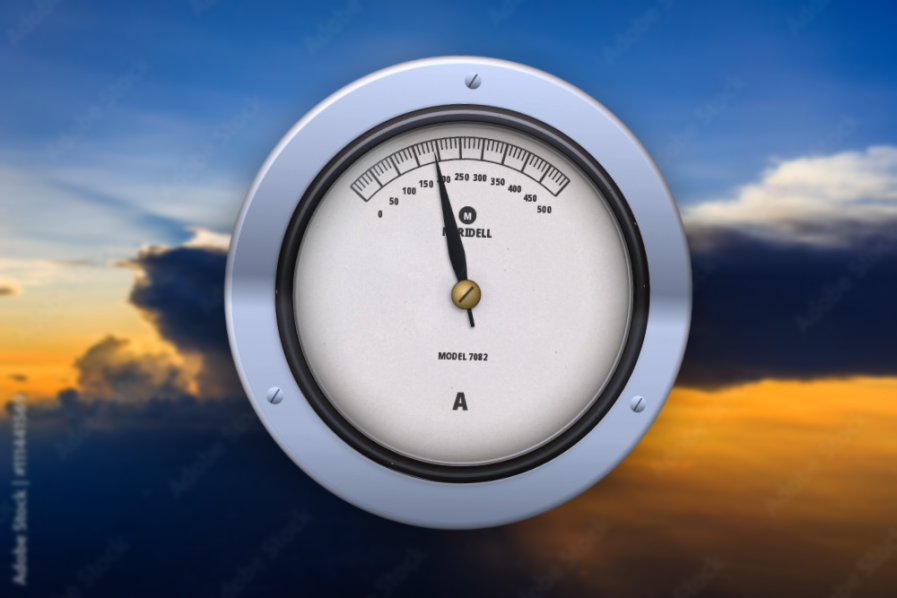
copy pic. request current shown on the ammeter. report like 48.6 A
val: 190 A
